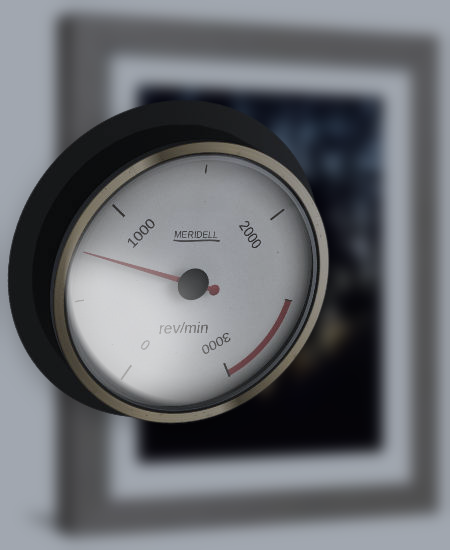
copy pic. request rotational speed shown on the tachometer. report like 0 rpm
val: 750 rpm
